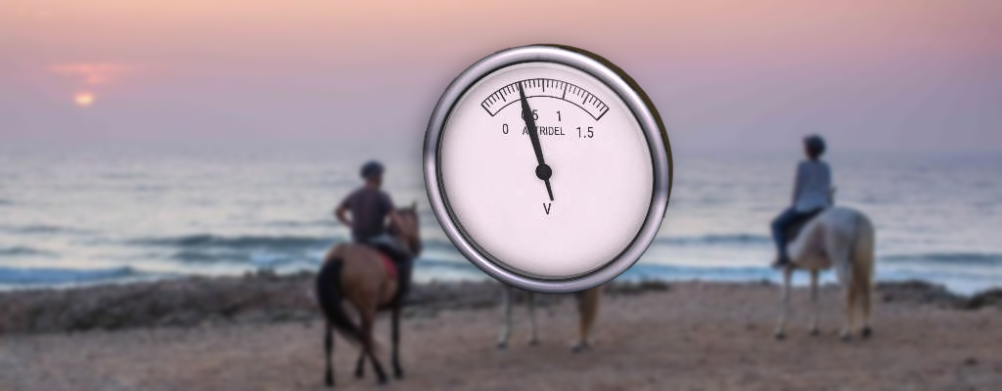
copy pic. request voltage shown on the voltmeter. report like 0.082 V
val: 0.5 V
